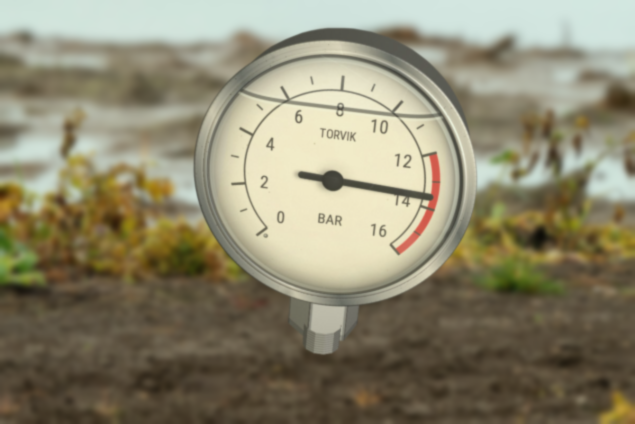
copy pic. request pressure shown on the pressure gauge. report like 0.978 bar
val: 13.5 bar
